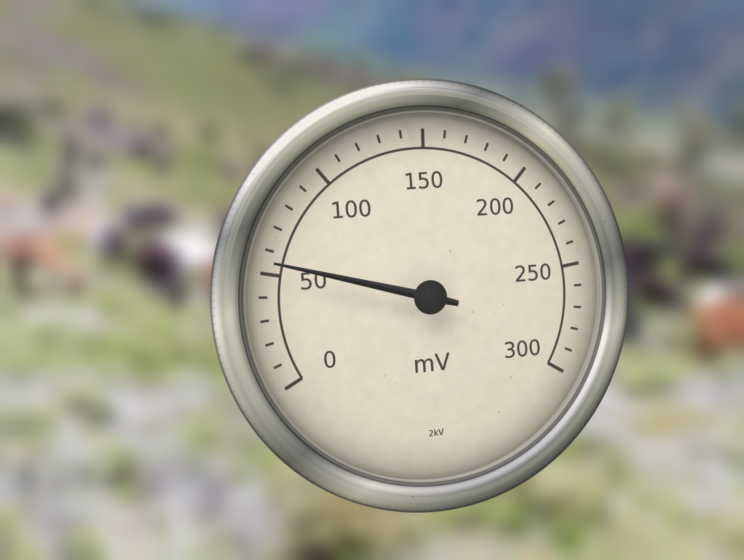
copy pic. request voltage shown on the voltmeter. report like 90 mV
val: 55 mV
